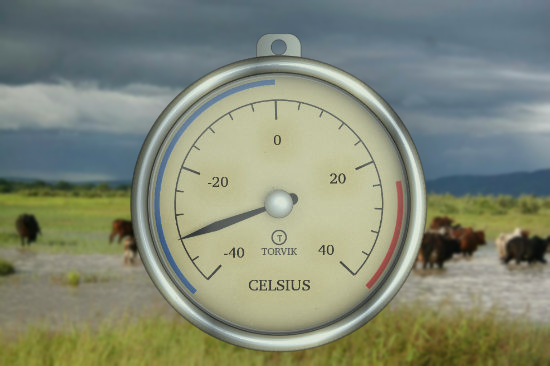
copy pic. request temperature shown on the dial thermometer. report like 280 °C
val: -32 °C
